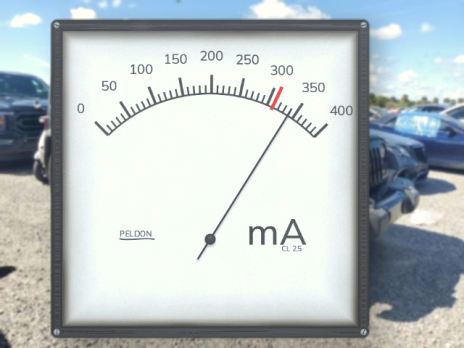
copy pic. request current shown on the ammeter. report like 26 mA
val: 340 mA
